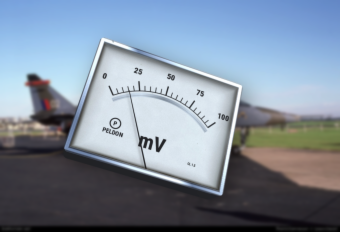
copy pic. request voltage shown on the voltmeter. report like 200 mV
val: 15 mV
